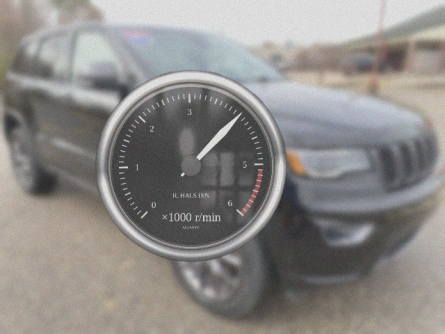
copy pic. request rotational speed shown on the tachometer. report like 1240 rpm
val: 4000 rpm
